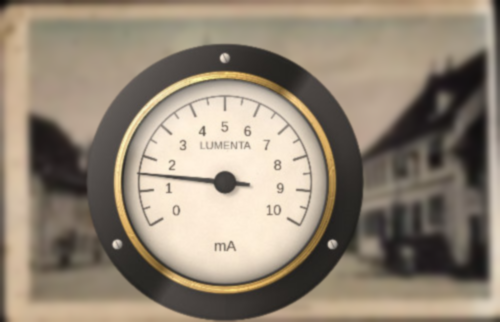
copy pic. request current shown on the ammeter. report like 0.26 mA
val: 1.5 mA
